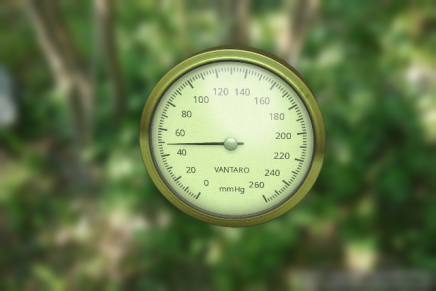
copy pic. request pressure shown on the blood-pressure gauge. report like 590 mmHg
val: 50 mmHg
